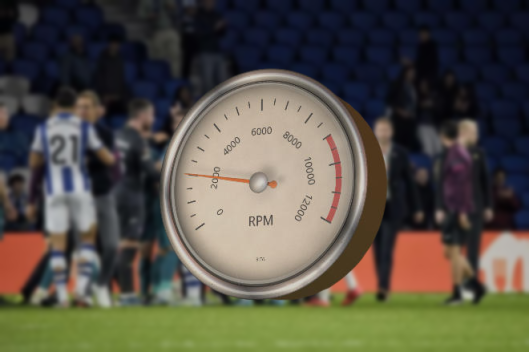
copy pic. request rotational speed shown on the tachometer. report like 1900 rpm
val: 2000 rpm
